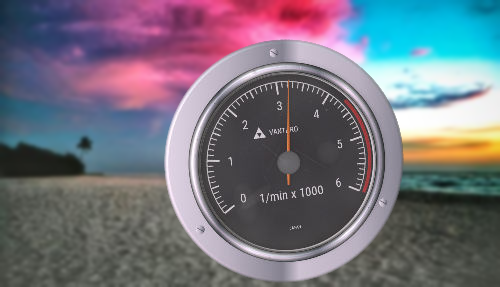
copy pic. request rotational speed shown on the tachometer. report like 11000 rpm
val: 3200 rpm
